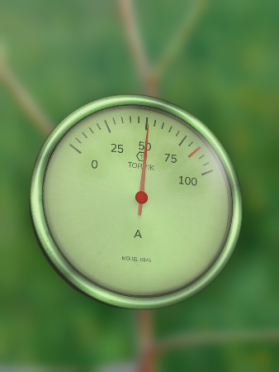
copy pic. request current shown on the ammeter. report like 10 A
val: 50 A
